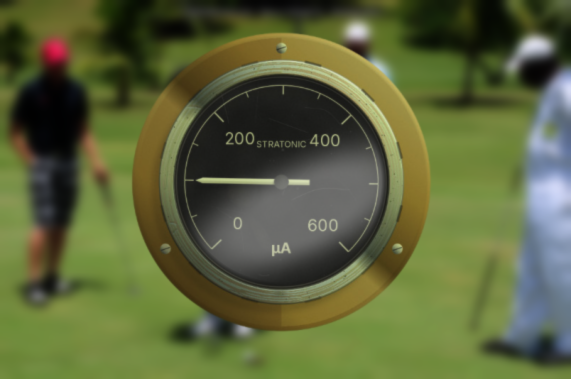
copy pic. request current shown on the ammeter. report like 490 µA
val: 100 µA
